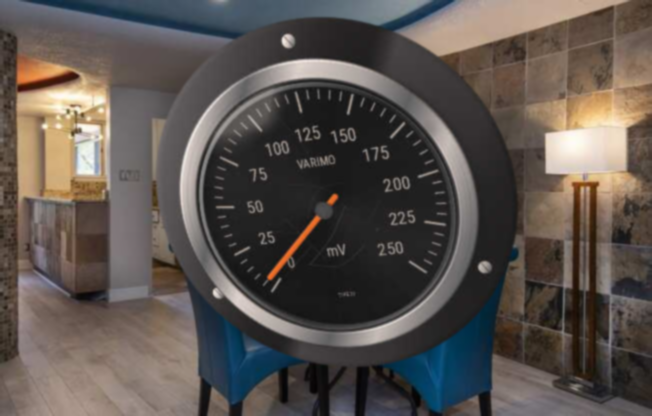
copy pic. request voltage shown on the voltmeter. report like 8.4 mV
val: 5 mV
